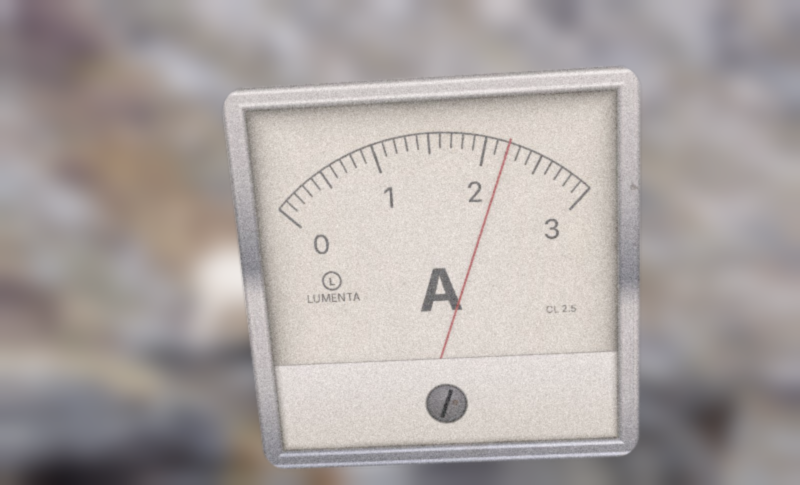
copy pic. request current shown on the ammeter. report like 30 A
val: 2.2 A
